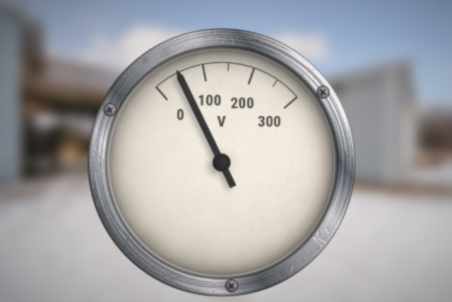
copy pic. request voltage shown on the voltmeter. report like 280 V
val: 50 V
